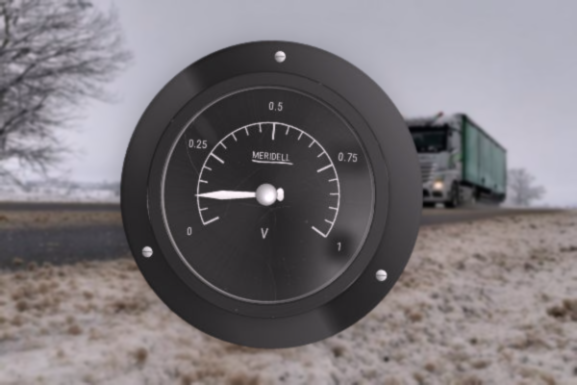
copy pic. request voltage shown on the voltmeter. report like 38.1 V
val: 0.1 V
